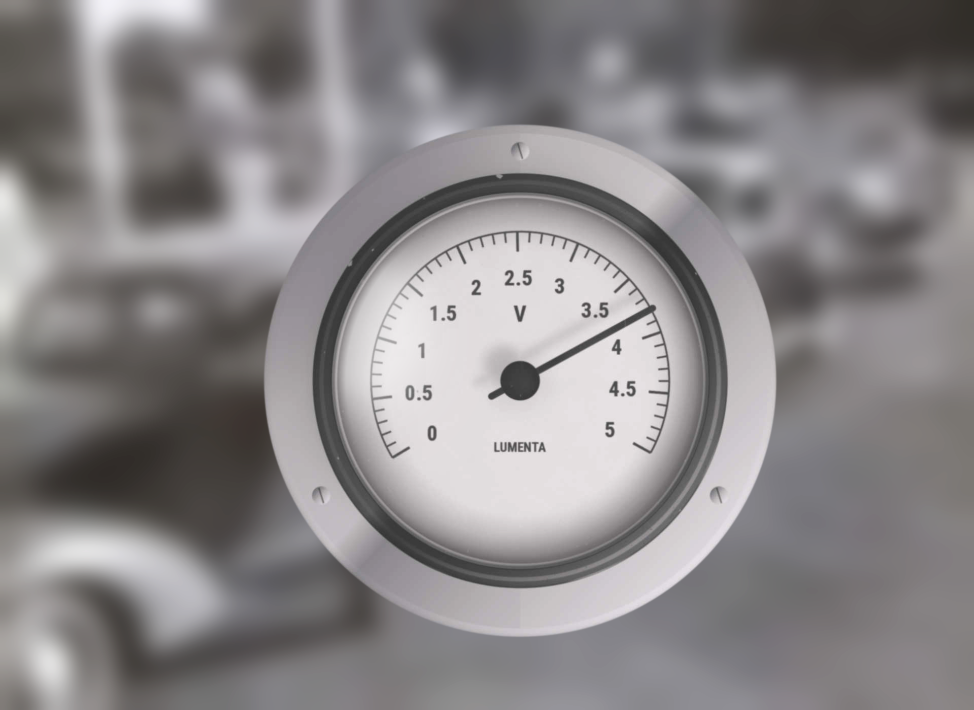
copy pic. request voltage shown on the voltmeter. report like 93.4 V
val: 3.8 V
